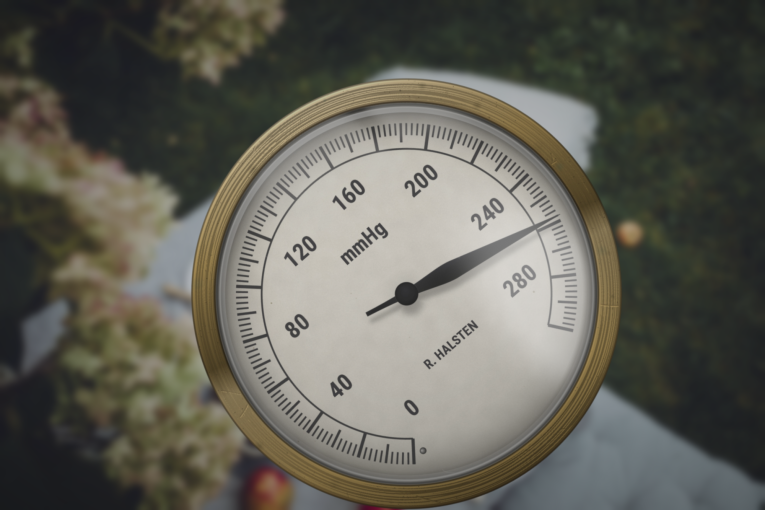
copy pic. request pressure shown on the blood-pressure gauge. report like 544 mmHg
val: 258 mmHg
